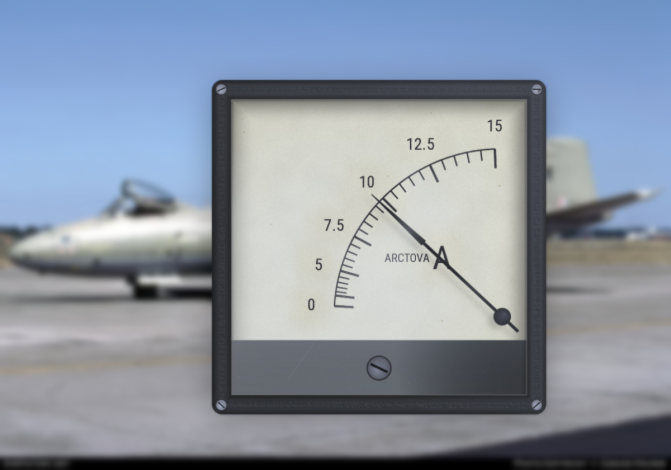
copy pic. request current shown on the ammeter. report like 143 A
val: 9.75 A
